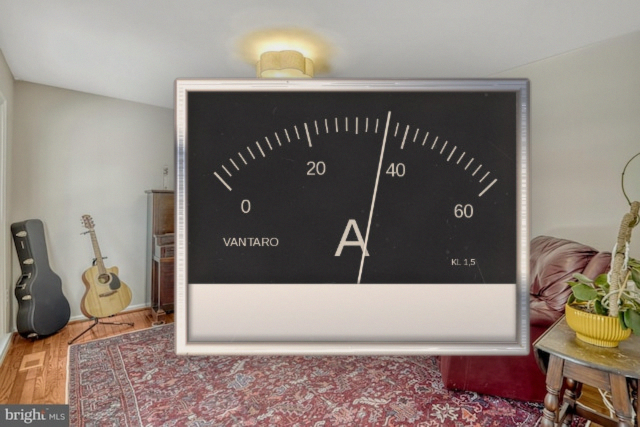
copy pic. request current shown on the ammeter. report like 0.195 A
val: 36 A
